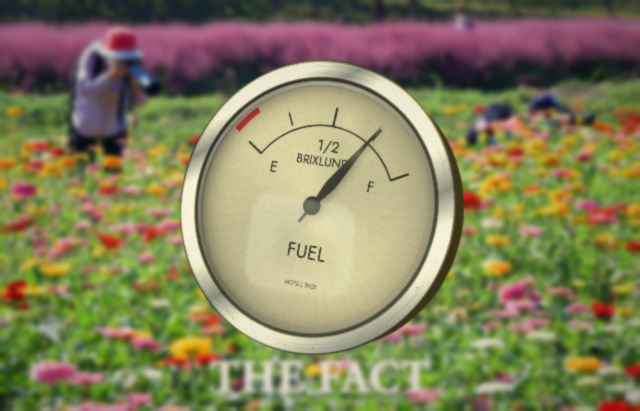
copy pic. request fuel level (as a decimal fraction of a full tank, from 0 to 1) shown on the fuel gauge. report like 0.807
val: 0.75
